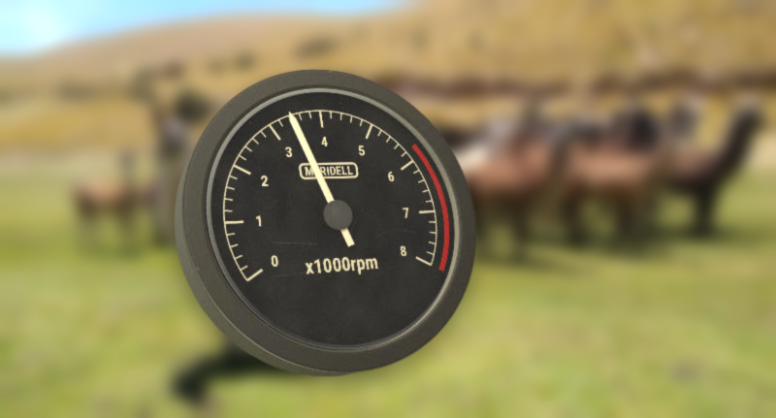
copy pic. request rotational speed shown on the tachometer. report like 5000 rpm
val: 3400 rpm
